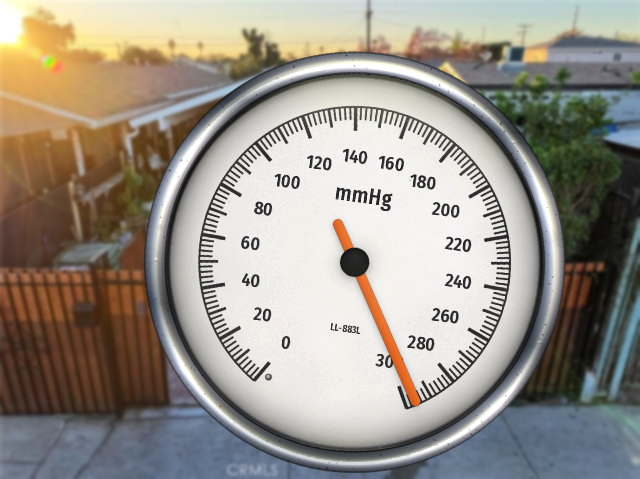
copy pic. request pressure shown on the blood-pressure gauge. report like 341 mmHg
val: 296 mmHg
